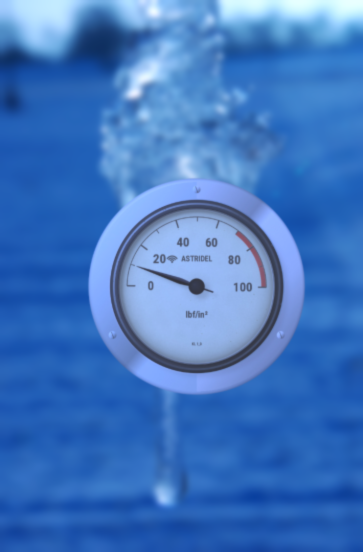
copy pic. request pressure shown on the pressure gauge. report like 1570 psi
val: 10 psi
